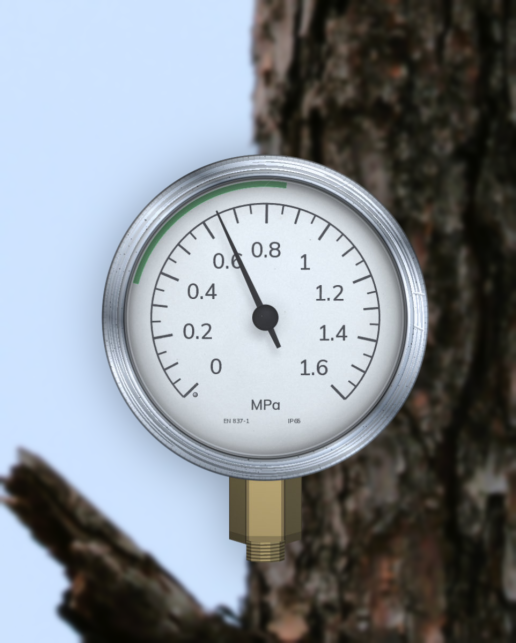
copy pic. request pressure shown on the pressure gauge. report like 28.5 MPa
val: 0.65 MPa
